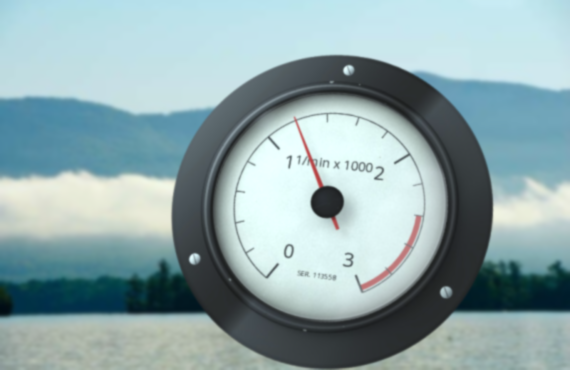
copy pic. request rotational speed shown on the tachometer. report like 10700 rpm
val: 1200 rpm
